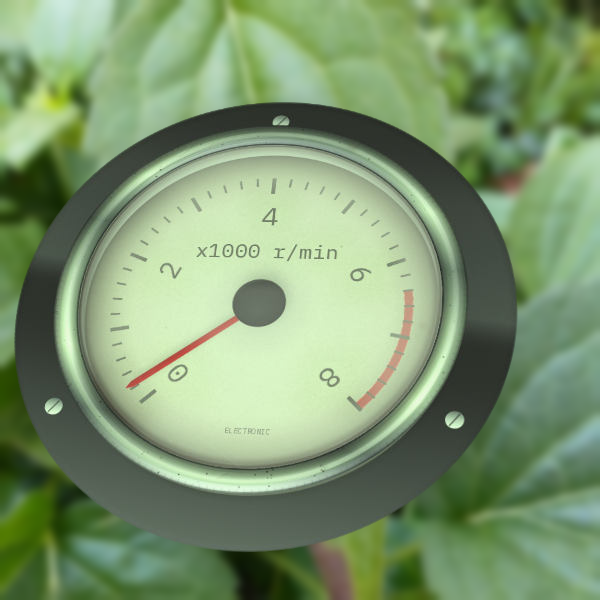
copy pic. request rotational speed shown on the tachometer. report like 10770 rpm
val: 200 rpm
